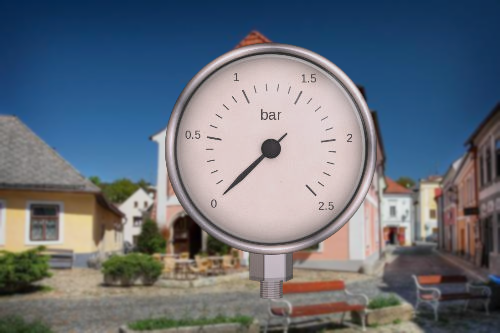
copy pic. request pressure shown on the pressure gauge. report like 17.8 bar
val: 0 bar
